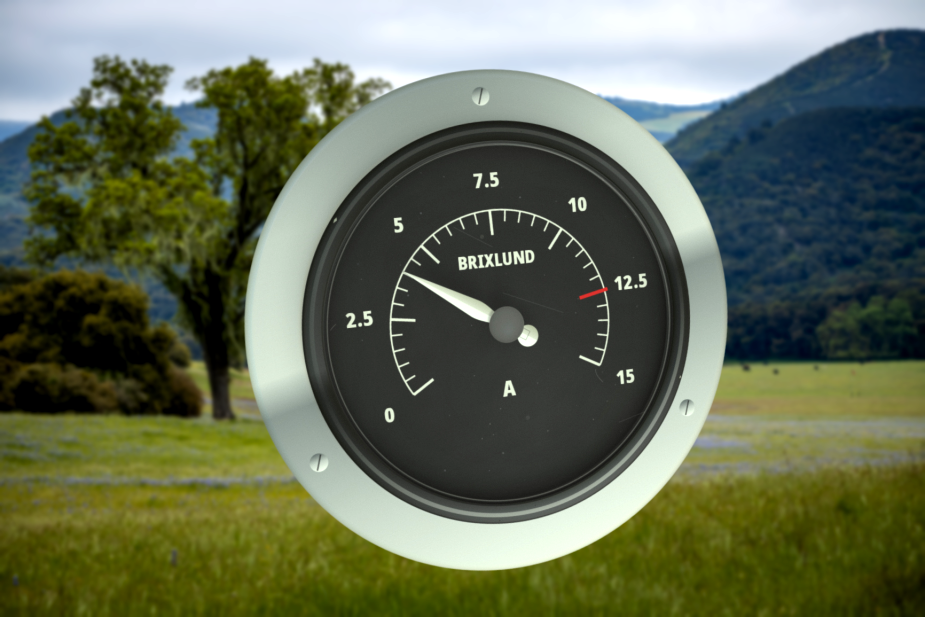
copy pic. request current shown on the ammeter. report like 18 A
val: 4 A
